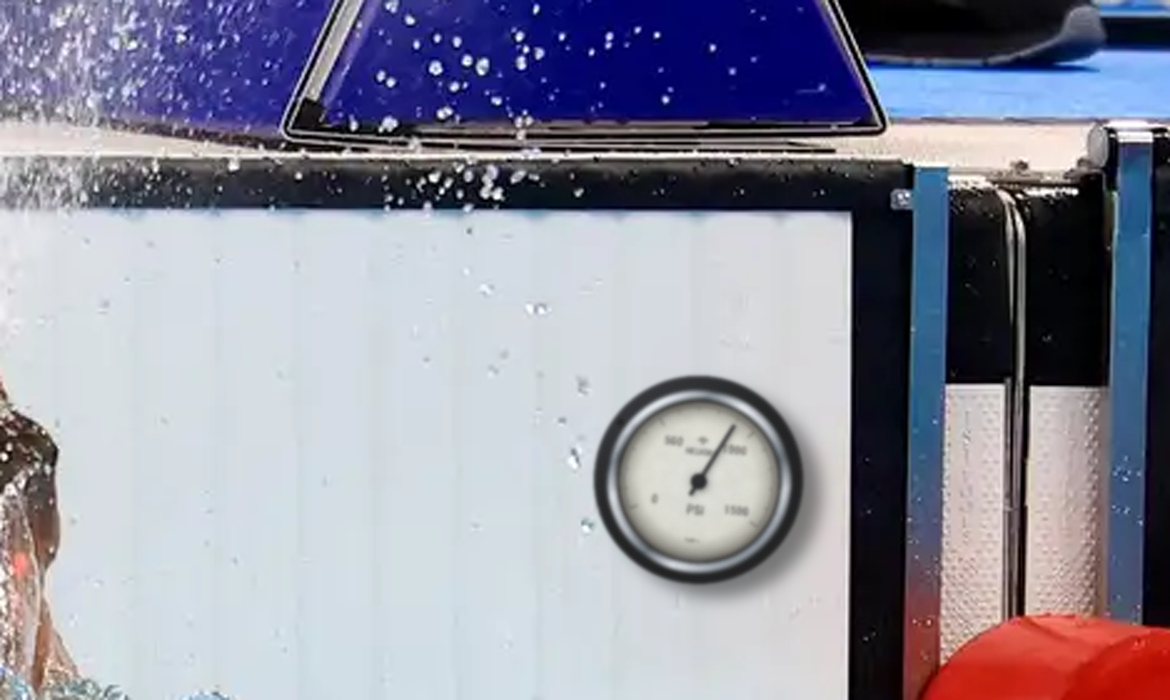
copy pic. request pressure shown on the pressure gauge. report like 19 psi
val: 900 psi
